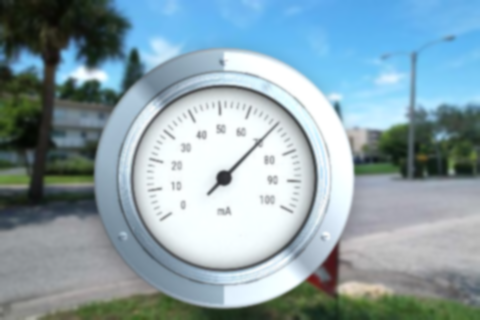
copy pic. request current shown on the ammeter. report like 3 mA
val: 70 mA
